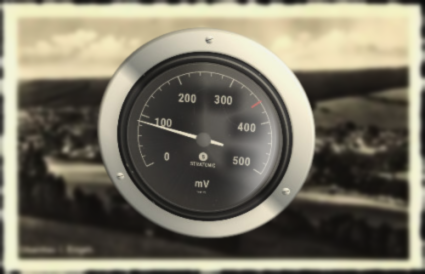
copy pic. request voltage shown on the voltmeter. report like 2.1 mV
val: 90 mV
